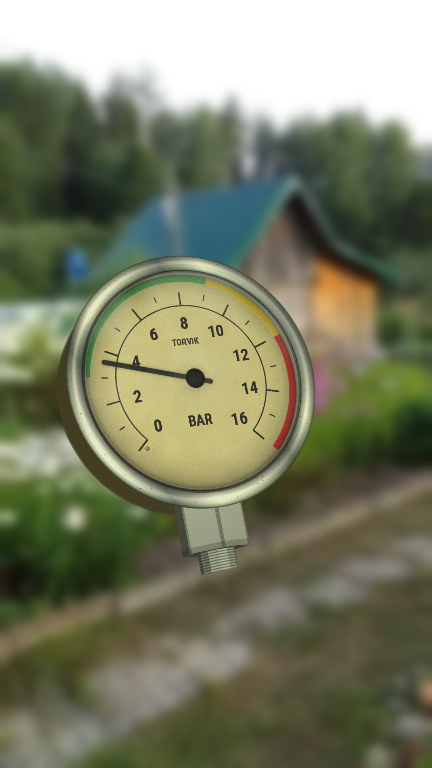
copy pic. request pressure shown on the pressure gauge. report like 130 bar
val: 3.5 bar
